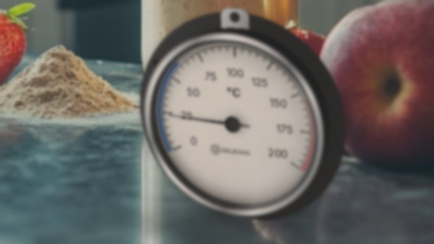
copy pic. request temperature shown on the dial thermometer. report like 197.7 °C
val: 25 °C
